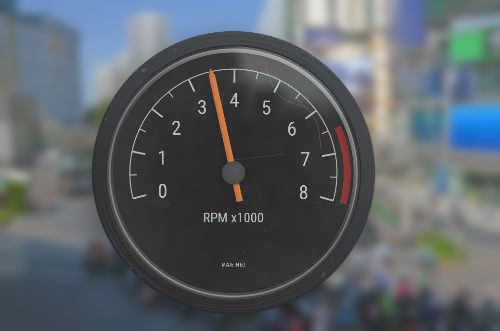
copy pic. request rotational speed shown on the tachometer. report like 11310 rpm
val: 3500 rpm
